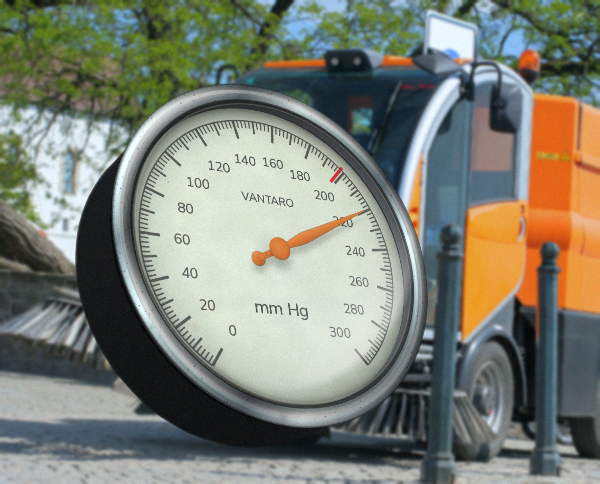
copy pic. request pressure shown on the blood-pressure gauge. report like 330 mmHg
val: 220 mmHg
